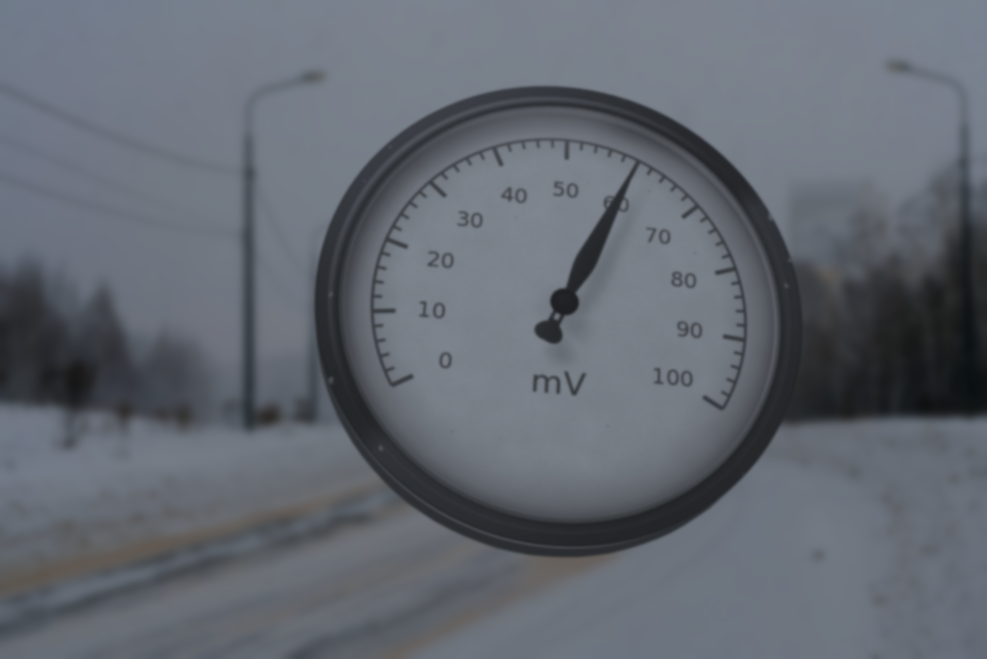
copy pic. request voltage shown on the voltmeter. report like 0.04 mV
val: 60 mV
